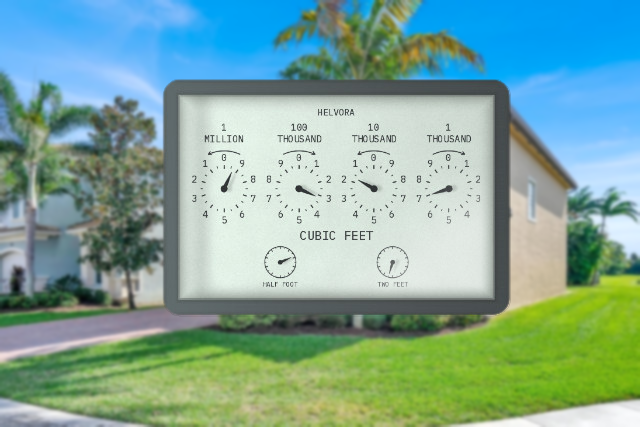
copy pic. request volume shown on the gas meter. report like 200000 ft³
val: 931700 ft³
